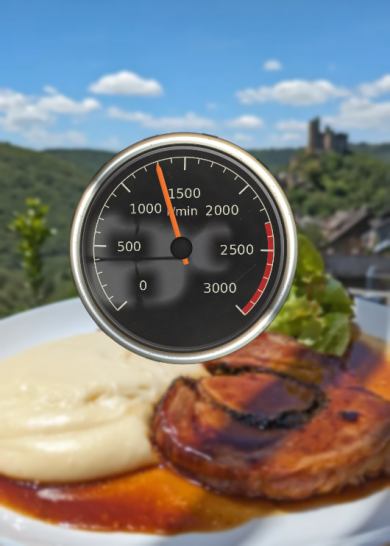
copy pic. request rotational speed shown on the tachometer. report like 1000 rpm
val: 1300 rpm
